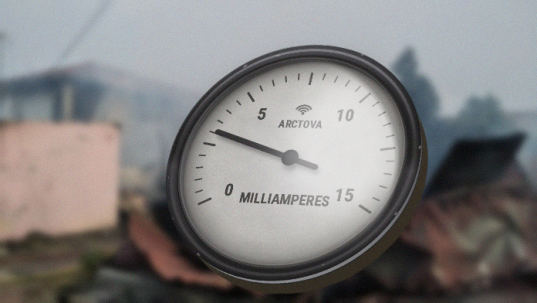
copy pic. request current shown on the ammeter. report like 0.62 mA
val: 3 mA
